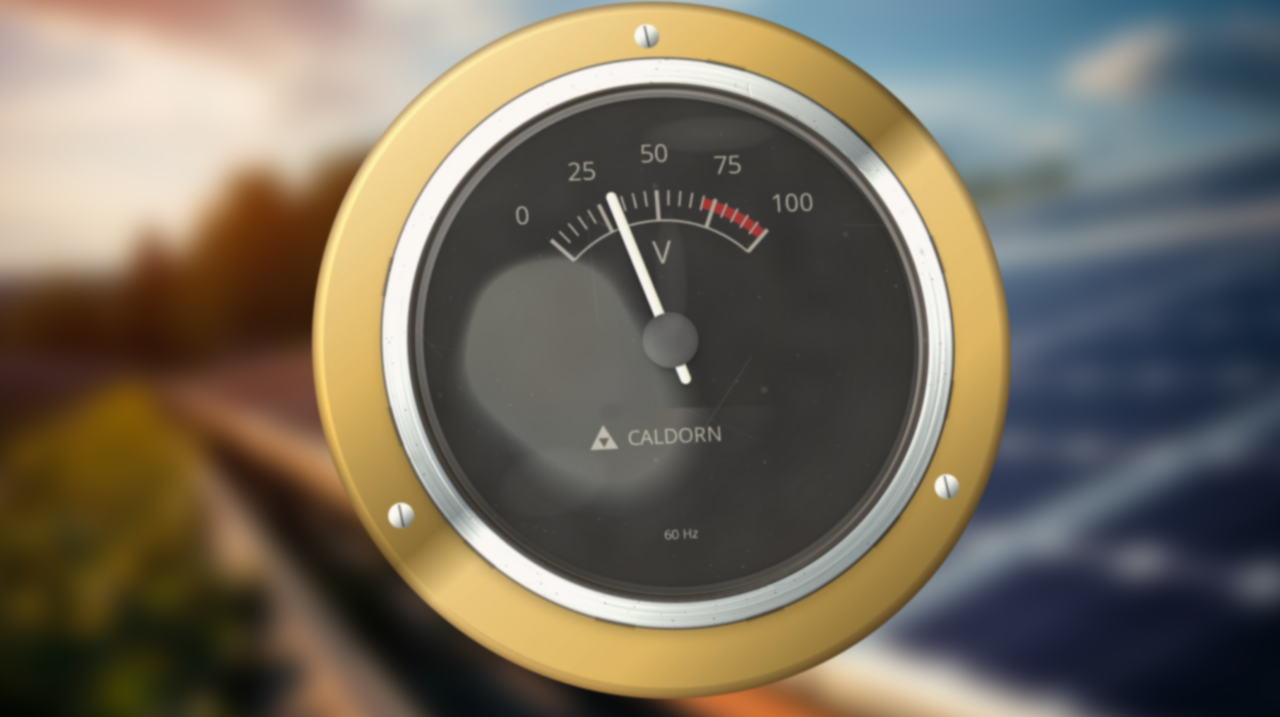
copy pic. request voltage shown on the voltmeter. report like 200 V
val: 30 V
